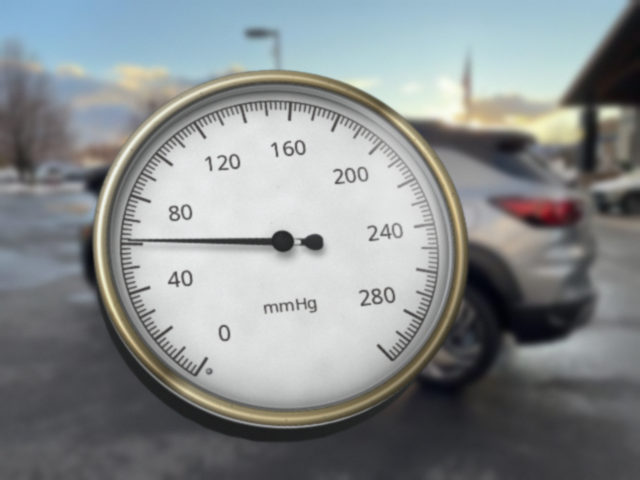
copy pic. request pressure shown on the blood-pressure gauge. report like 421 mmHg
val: 60 mmHg
